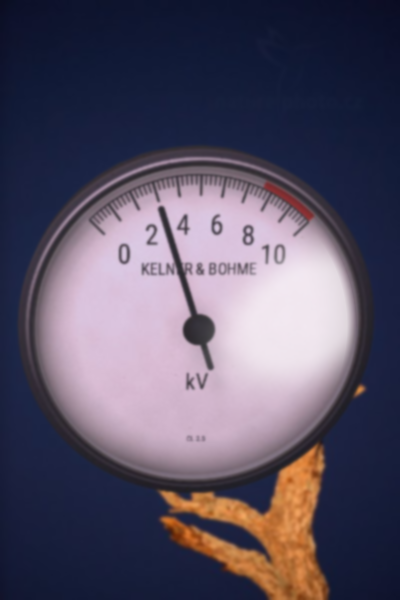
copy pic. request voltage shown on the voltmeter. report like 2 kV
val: 3 kV
